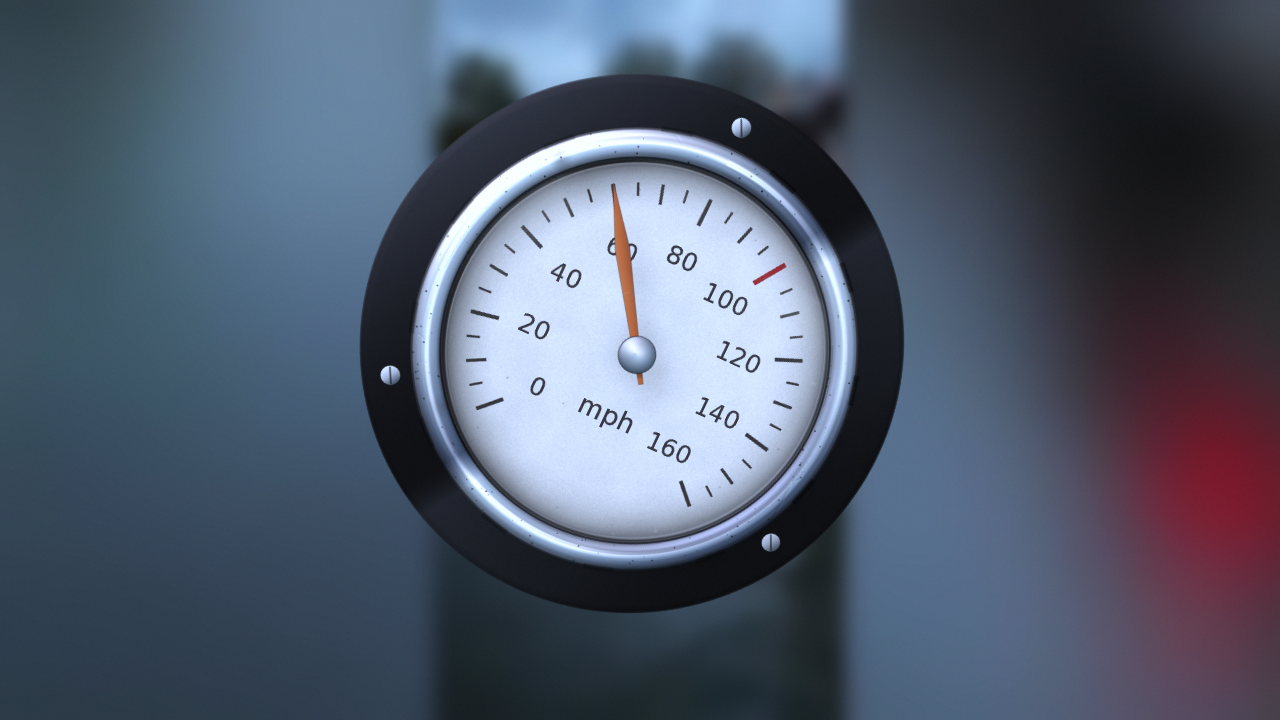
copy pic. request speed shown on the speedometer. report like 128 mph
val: 60 mph
